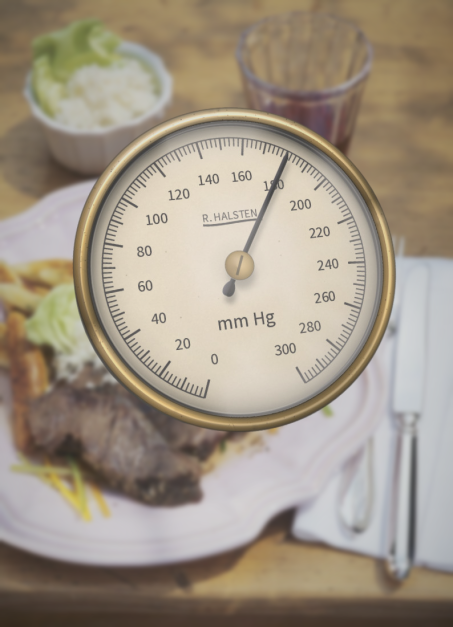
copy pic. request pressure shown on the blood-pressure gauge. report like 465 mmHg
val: 180 mmHg
